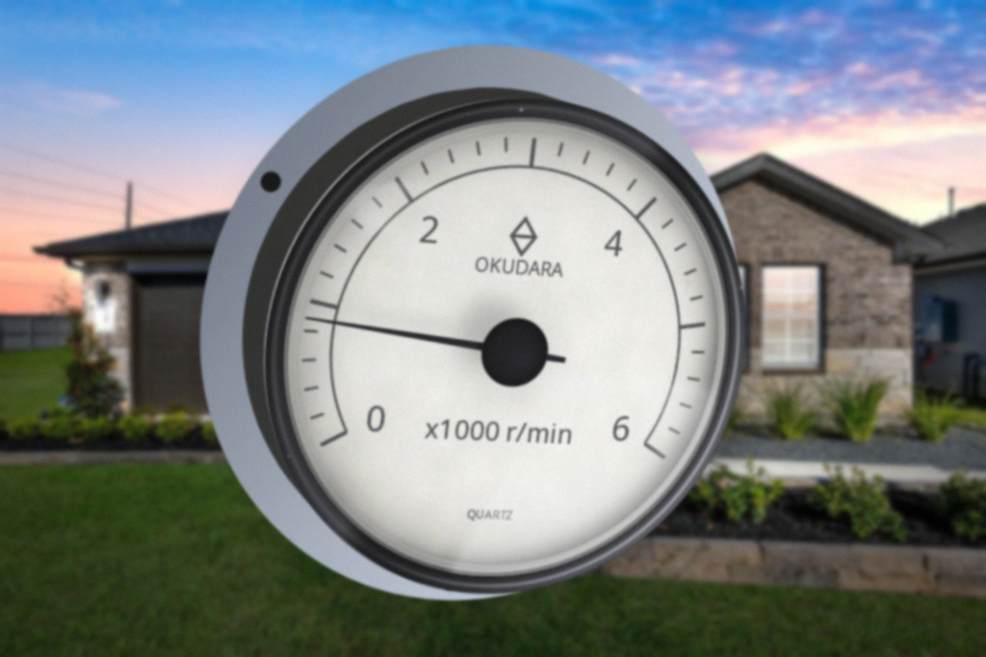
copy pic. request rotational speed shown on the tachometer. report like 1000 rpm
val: 900 rpm
